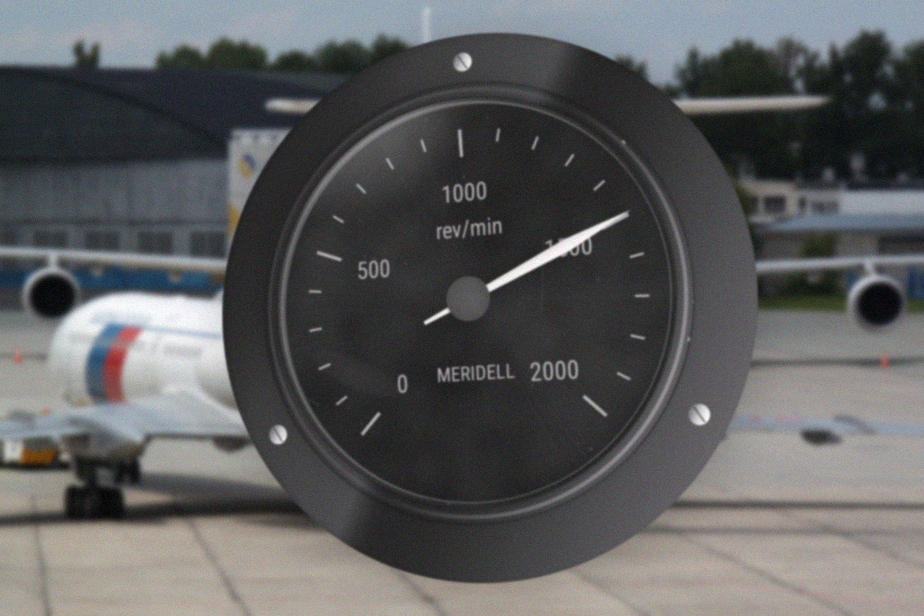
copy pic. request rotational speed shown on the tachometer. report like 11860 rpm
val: 1500 rpm
